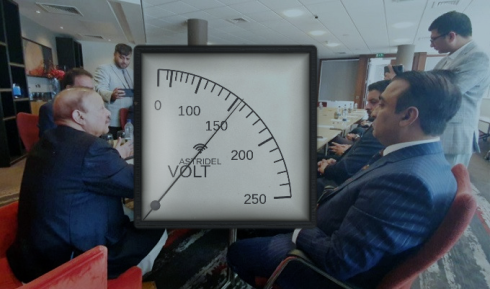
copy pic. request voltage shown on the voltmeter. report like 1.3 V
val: 155 V
